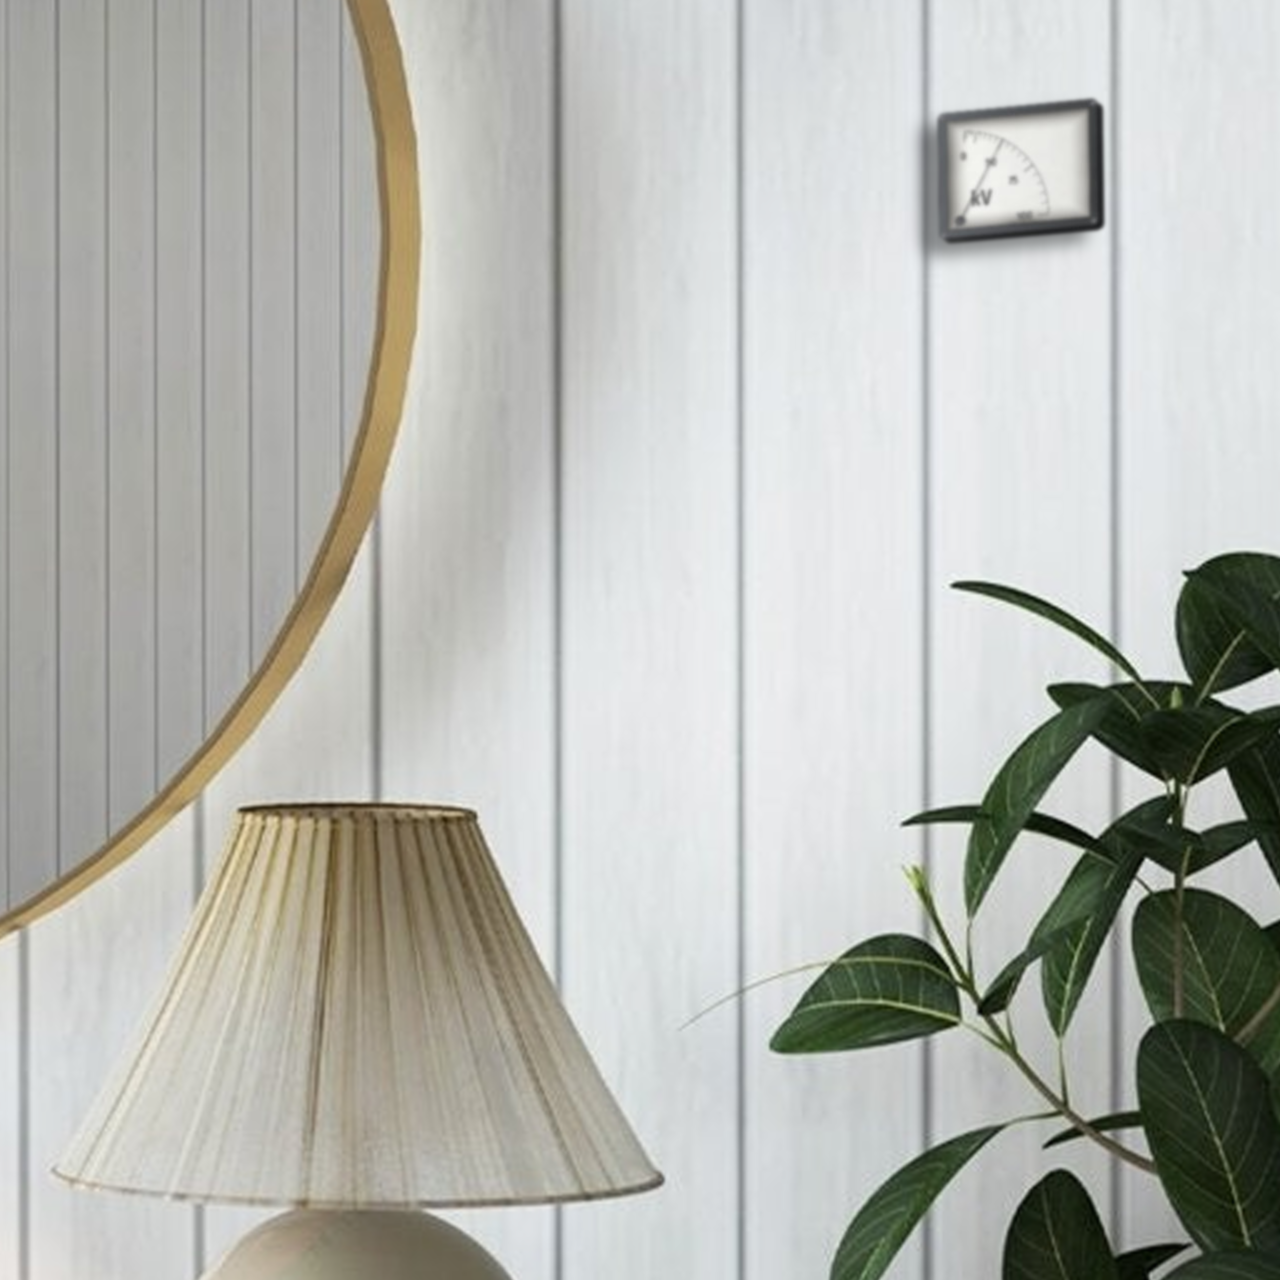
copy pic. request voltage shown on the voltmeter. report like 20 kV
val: 50 kV
